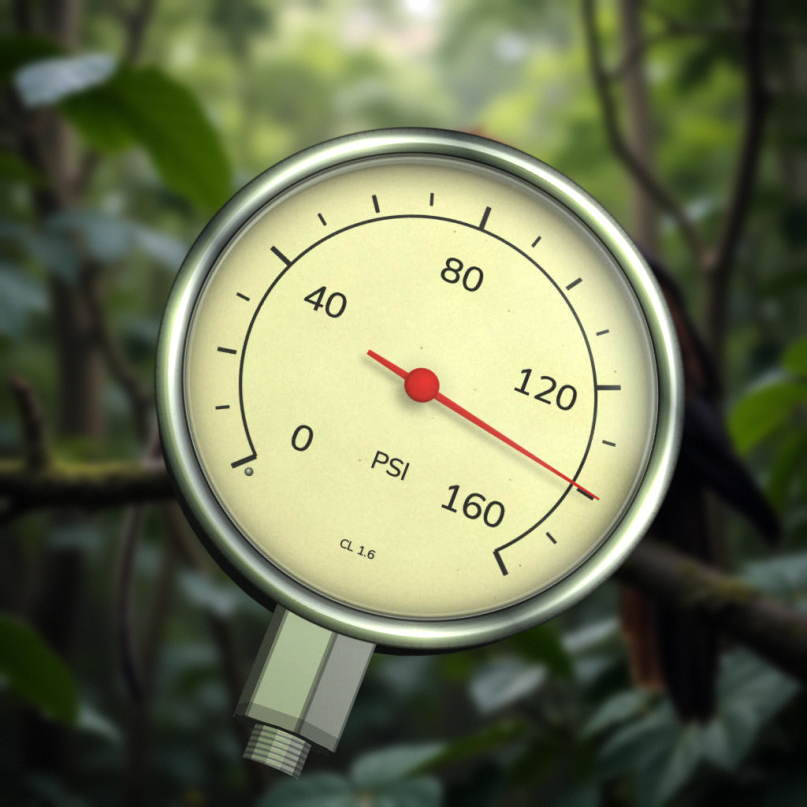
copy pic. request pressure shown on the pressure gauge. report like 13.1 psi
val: 140 psi
